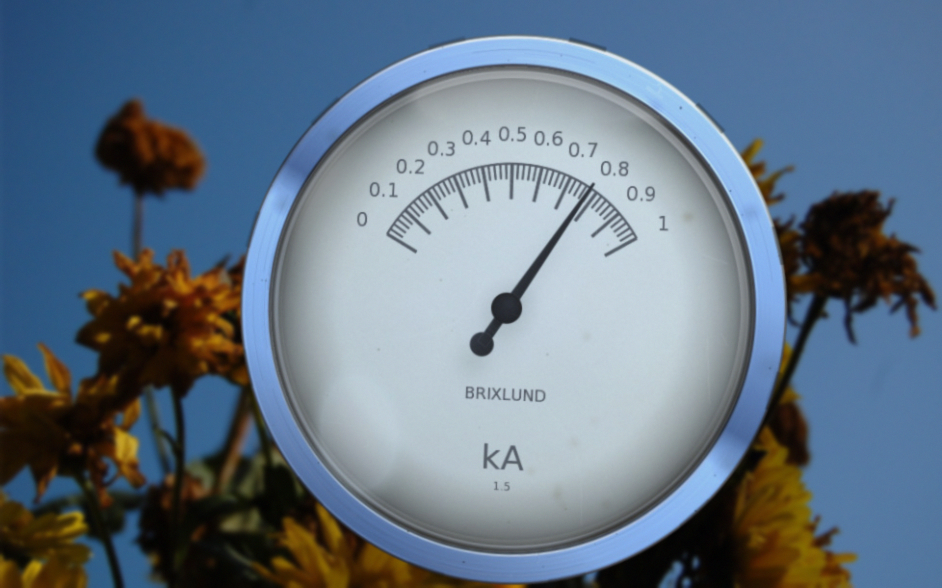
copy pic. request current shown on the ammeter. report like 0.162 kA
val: 0.78 kA
